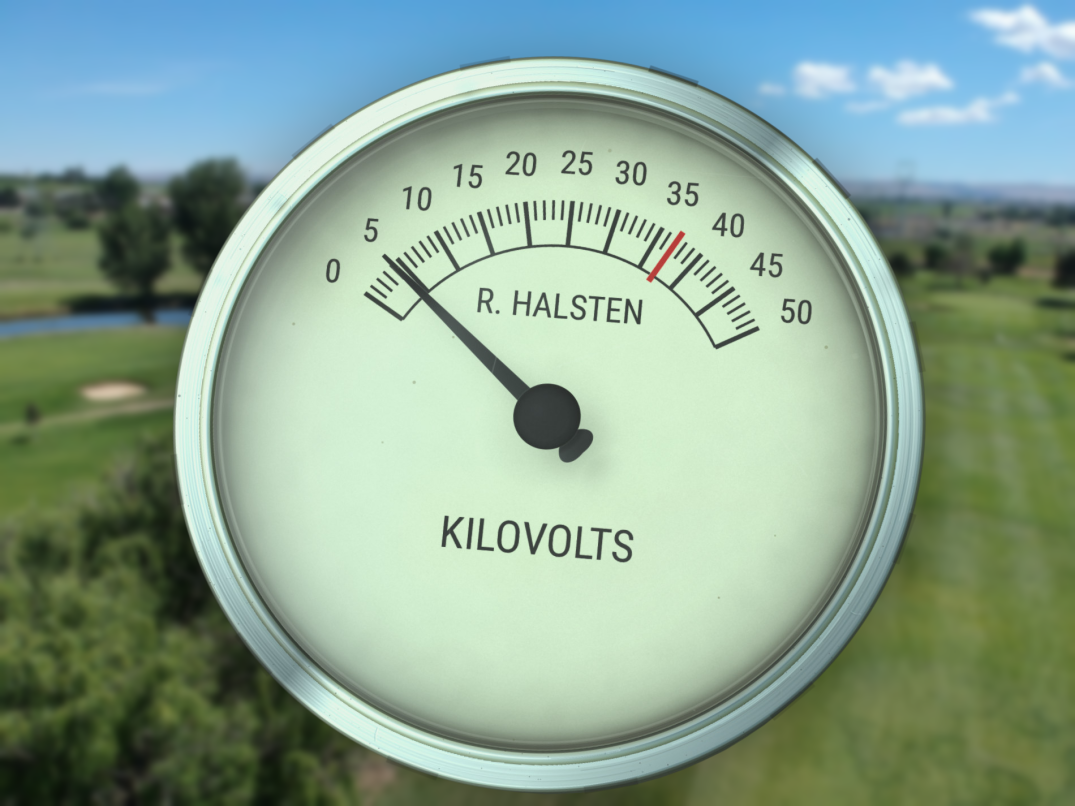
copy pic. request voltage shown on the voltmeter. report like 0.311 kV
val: 4 kV
